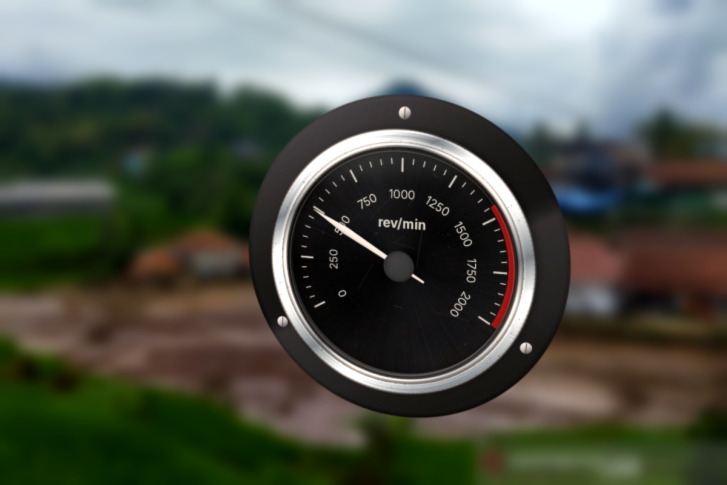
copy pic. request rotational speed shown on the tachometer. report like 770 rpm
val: 500 rpm
